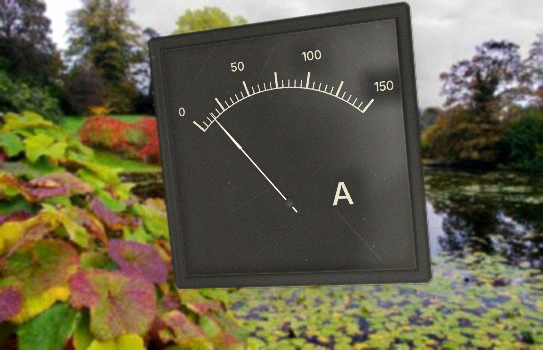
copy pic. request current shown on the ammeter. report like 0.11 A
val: 15 A
